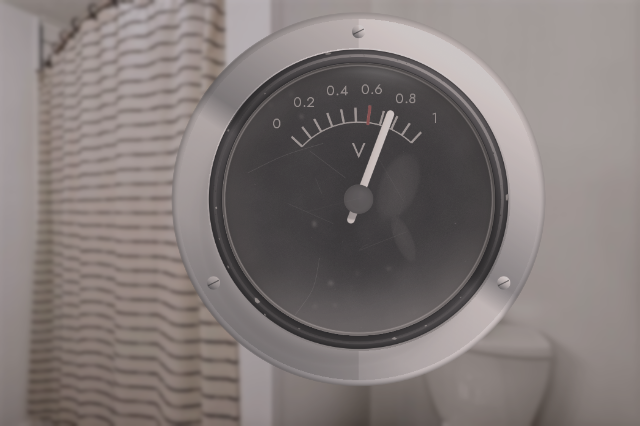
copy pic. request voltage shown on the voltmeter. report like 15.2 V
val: 0.75 V
